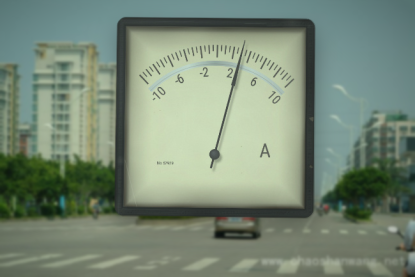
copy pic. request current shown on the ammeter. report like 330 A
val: 3 A
